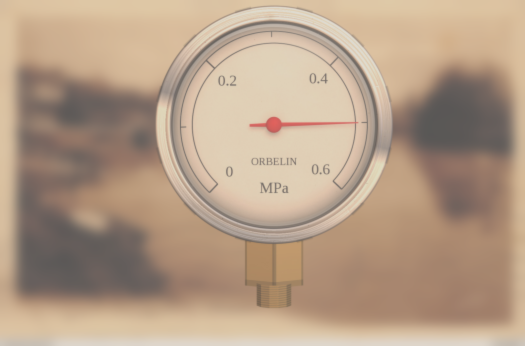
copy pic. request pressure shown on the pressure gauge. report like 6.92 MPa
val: 0.5 MPa
